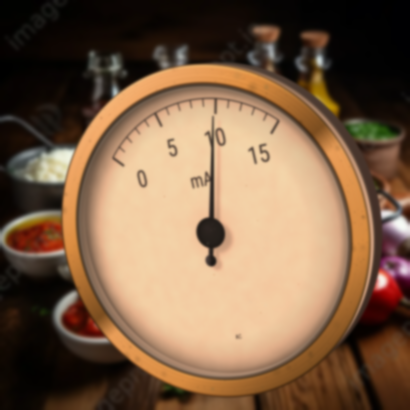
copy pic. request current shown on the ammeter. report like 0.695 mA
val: 10 mA
